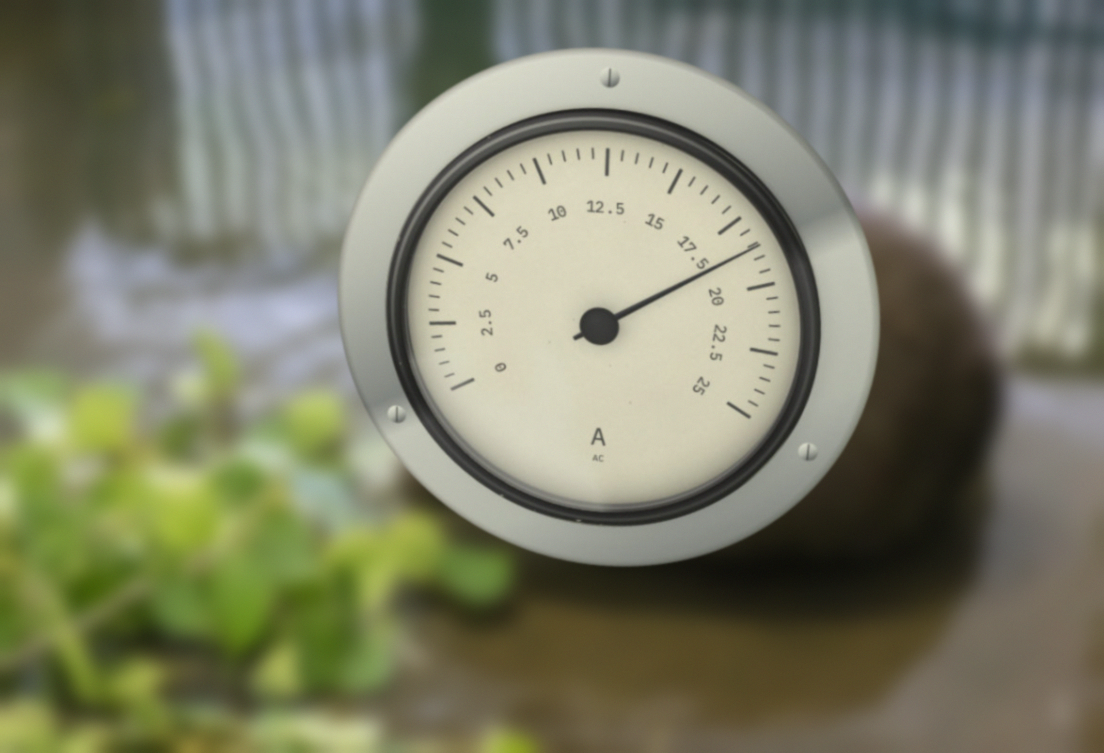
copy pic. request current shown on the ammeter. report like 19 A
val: 18.5 A
